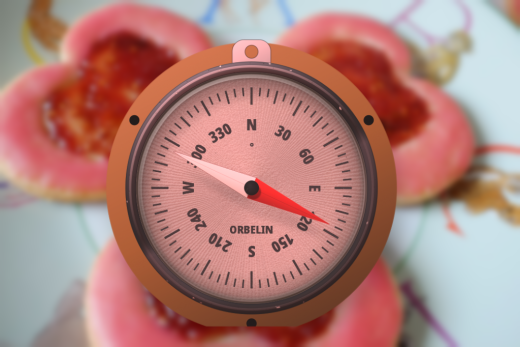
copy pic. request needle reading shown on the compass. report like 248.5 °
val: 115 °
